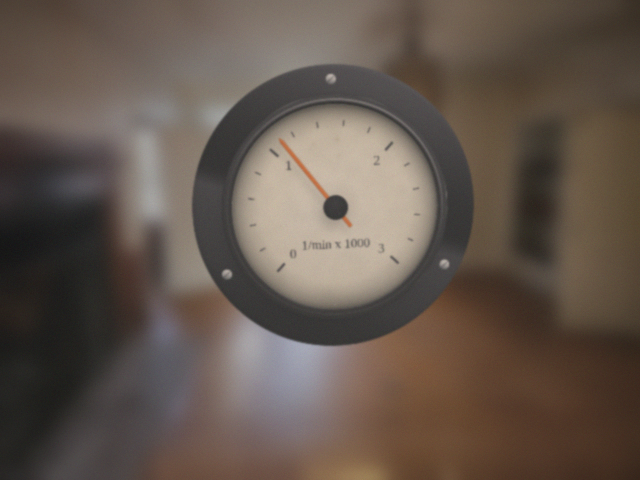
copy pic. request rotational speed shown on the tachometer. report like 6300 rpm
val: 1100 rpm
